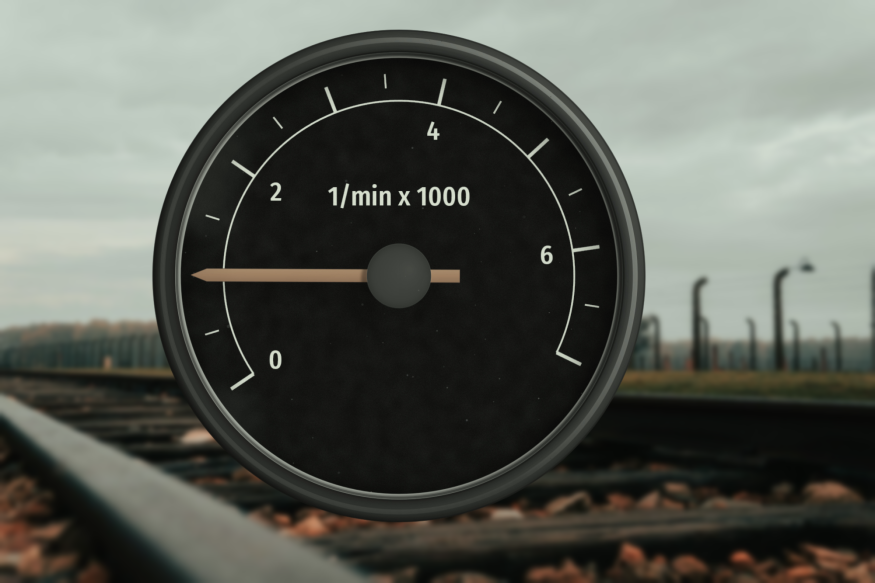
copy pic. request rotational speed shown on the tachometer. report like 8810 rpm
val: 1000 rpm
